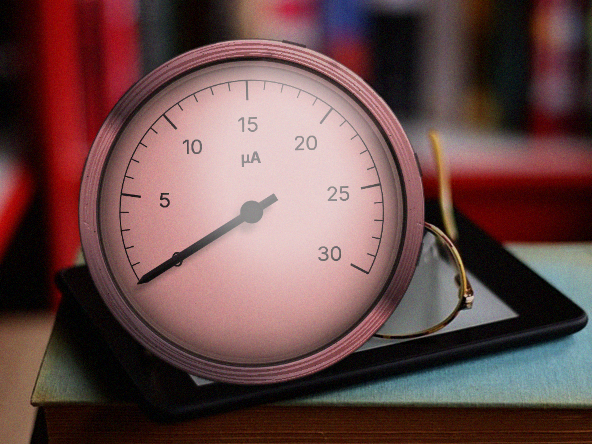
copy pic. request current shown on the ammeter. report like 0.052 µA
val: 0 µA
